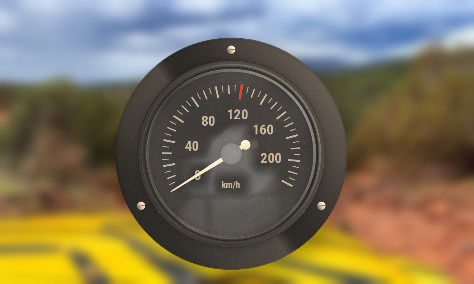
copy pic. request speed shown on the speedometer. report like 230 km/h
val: 0 km/h
